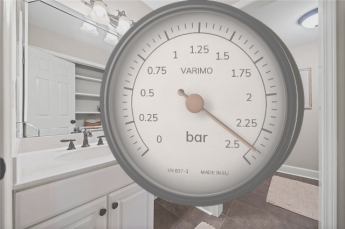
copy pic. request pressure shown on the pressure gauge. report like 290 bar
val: 2.4 bar
